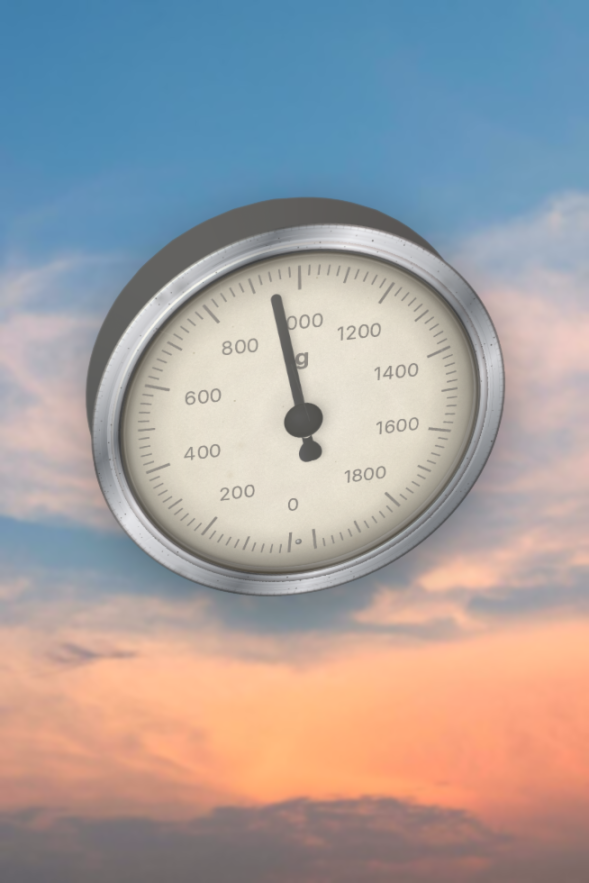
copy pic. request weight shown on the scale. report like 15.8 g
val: 940 g
